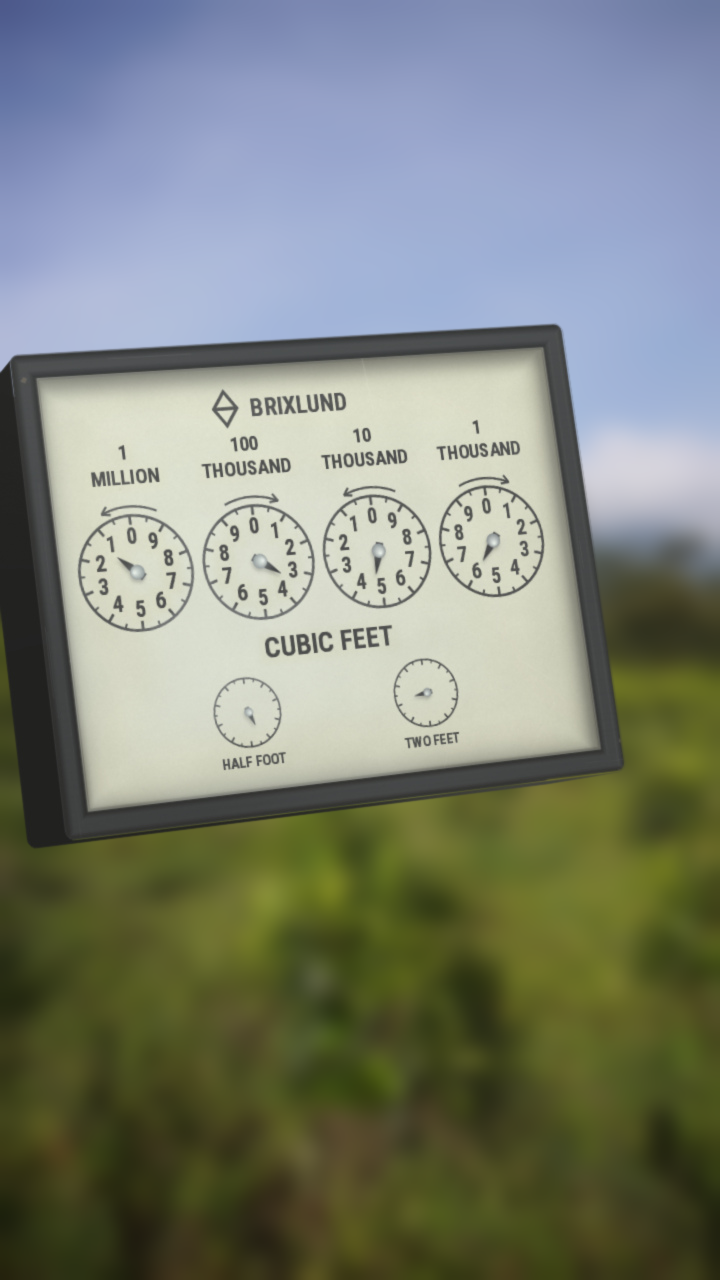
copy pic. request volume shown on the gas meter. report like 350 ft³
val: 134600 ft³
